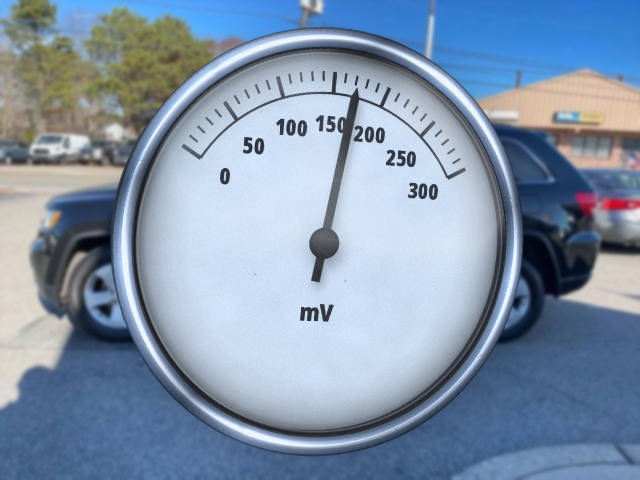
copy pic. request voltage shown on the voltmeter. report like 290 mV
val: 170 mV
